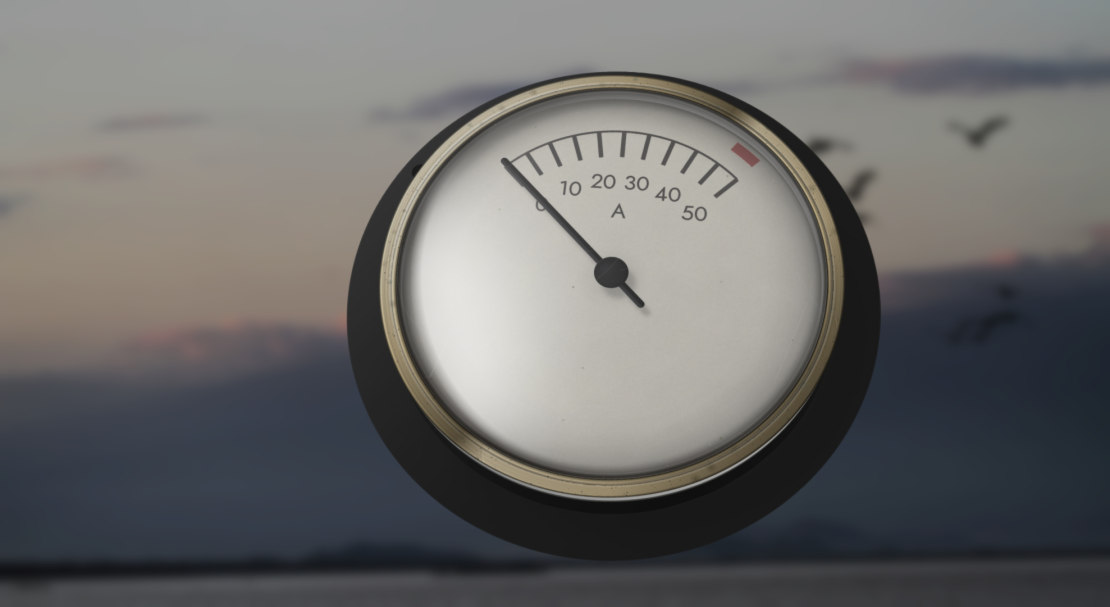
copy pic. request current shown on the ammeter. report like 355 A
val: 0 A
